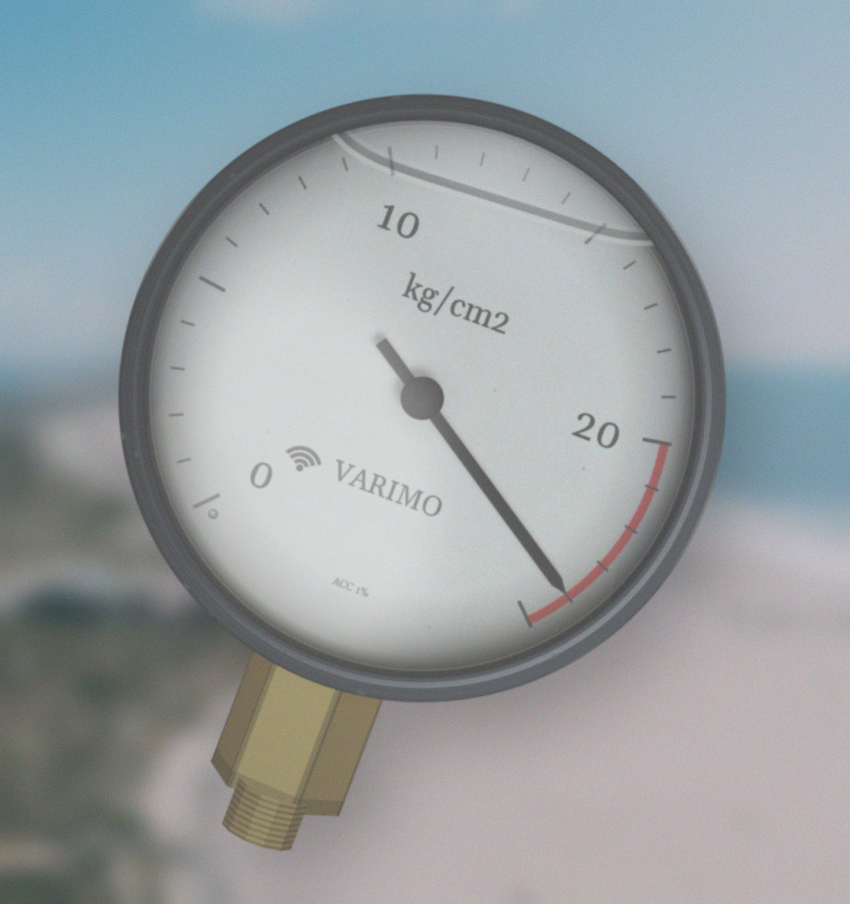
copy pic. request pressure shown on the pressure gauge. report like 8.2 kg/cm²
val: 24 kg/cm²
